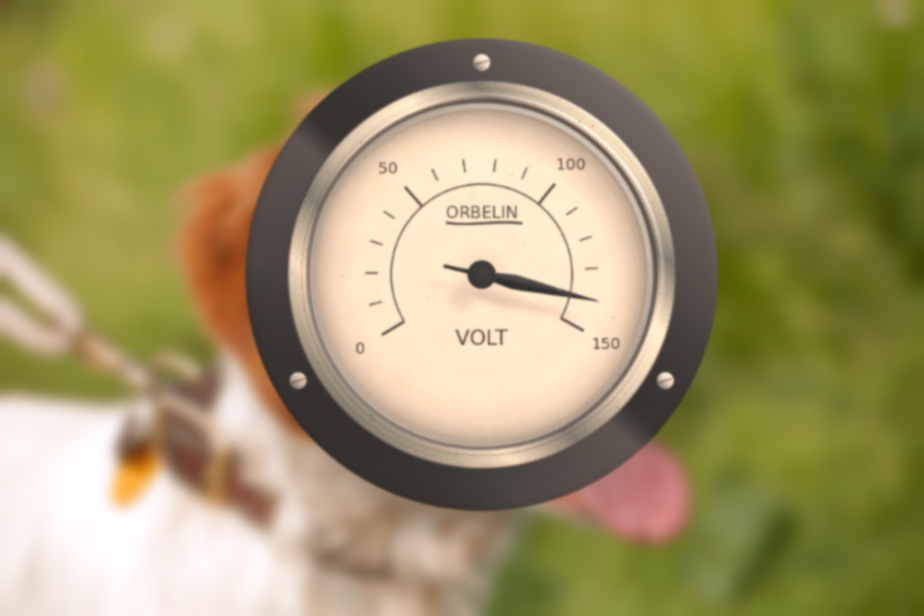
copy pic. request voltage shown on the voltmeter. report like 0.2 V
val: 140 V
